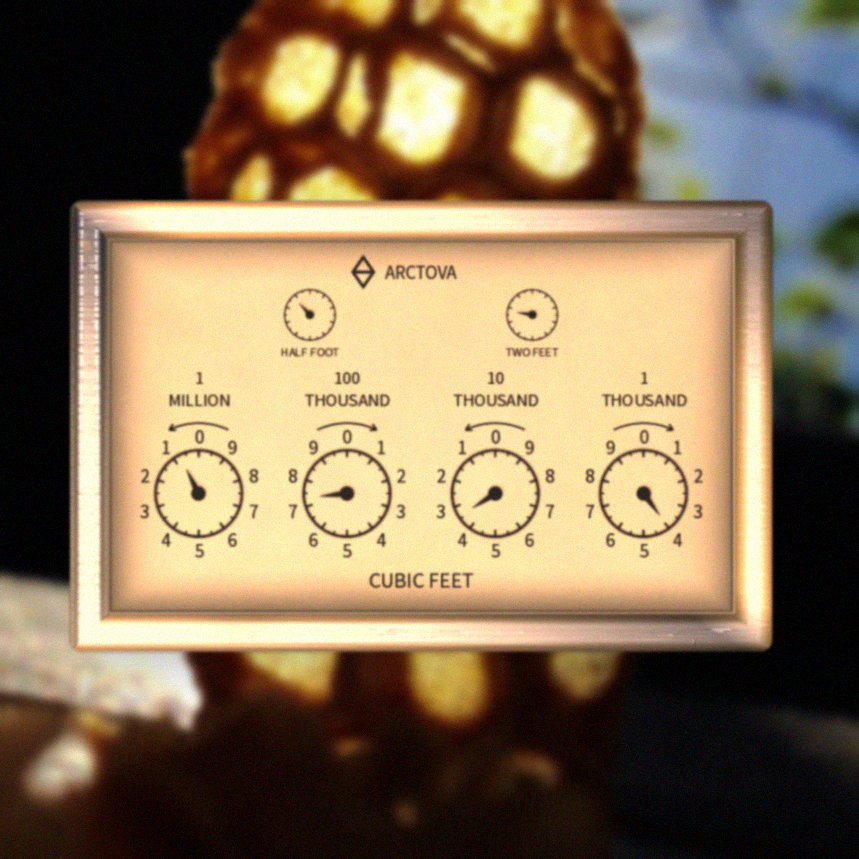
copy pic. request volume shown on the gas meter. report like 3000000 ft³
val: 73400 ft³
